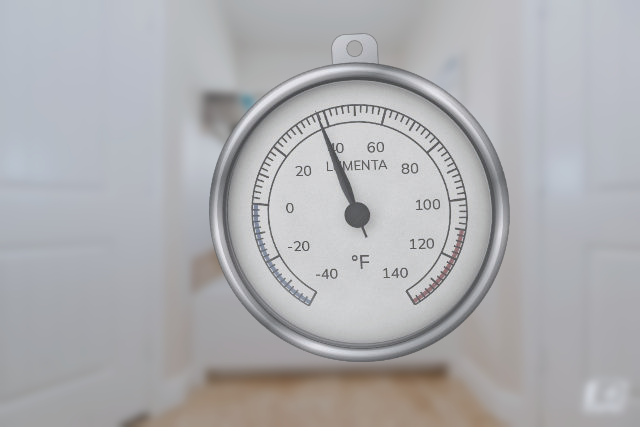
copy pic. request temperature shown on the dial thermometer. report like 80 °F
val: 38 °F
